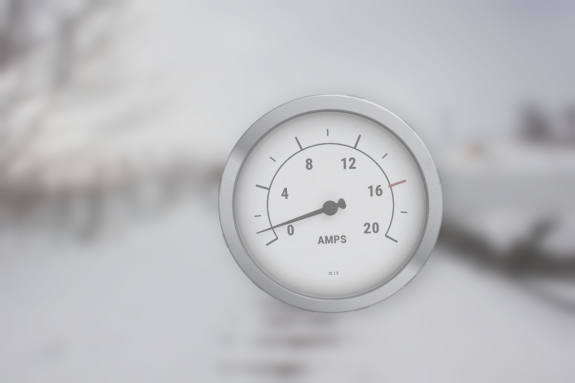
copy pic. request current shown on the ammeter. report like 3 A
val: 1 A
